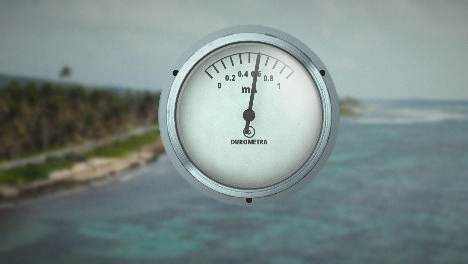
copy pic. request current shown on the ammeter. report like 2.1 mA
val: 0.6 mA
